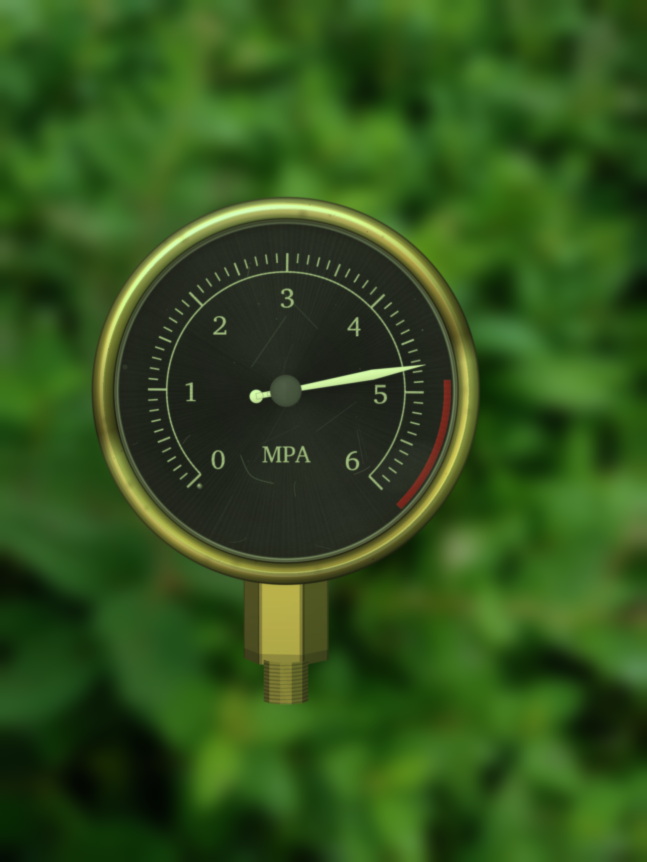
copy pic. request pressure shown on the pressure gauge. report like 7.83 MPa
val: 4.75 MPa
